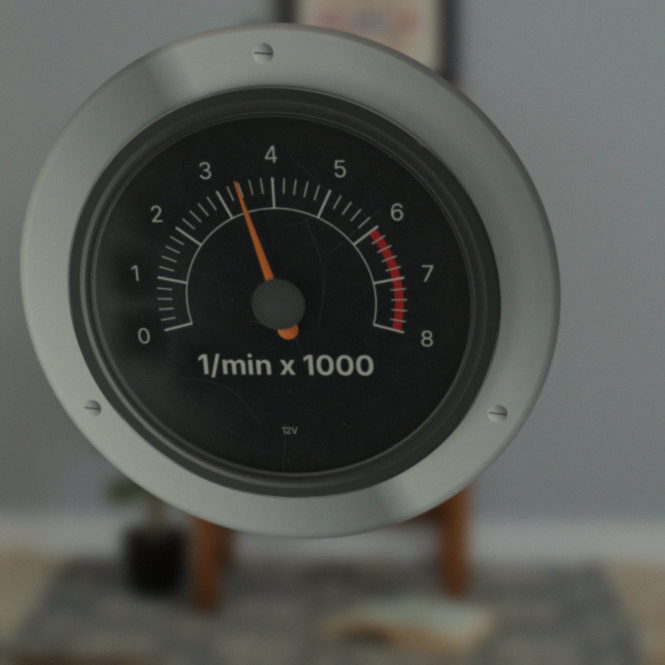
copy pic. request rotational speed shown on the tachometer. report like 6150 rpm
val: 3400 rpm
